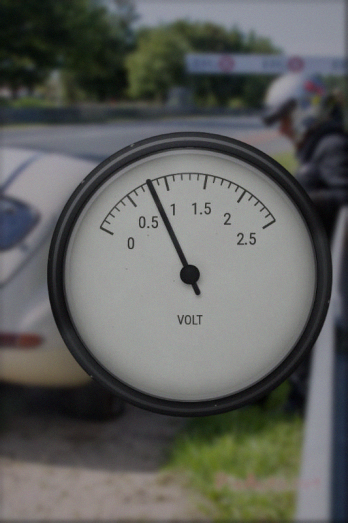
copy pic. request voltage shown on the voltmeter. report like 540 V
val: 0.8 V
